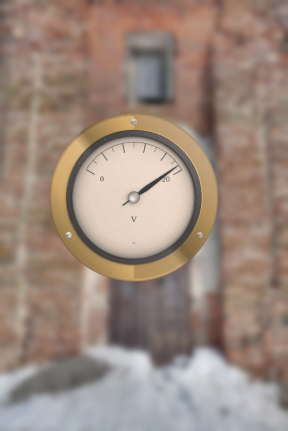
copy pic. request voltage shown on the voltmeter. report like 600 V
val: 19 V
